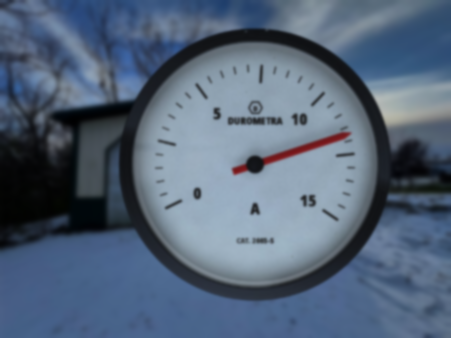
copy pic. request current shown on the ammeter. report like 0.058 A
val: 11.75 A
